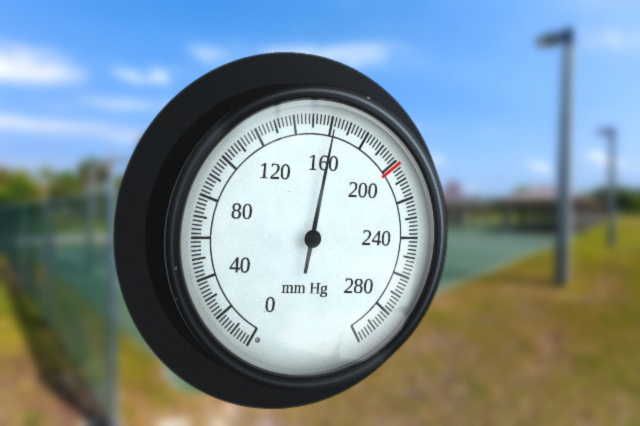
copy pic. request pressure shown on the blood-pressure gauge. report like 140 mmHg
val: 160 mmHg
